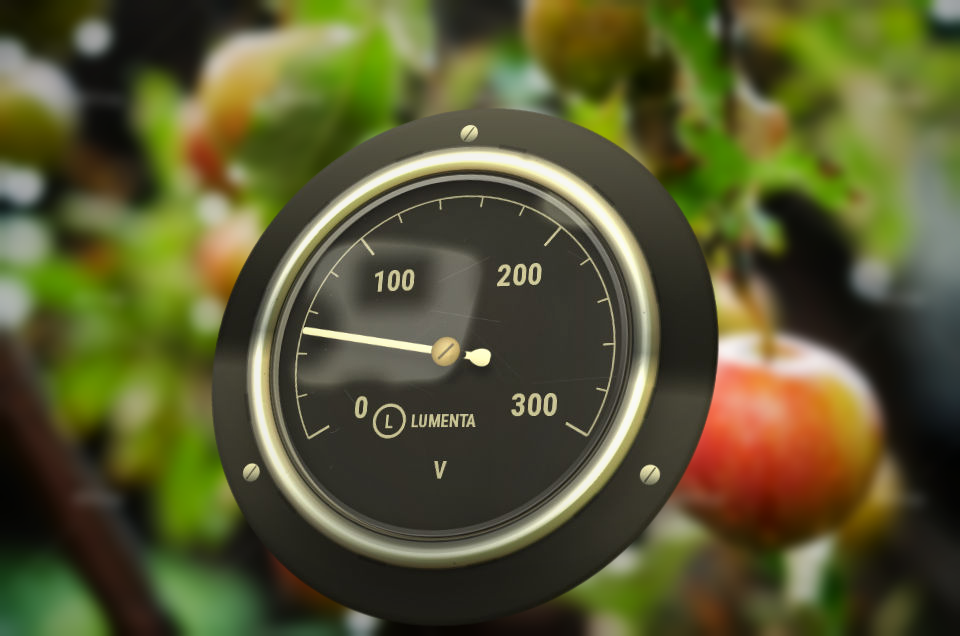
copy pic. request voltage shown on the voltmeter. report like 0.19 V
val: 50 V
